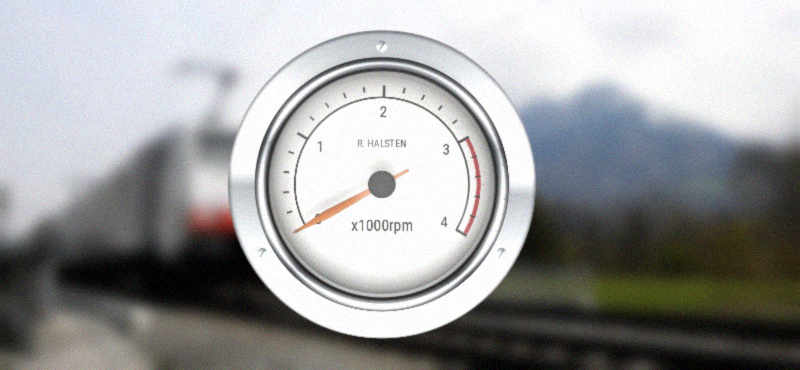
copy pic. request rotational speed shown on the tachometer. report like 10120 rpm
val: 0 rpm
